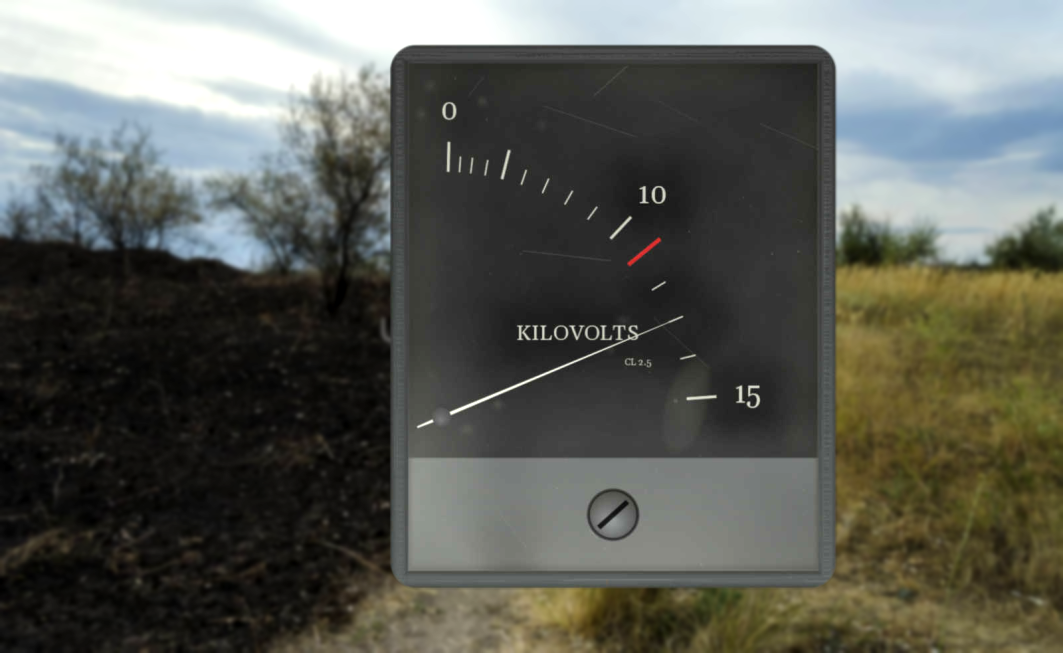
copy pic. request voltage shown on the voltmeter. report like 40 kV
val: 13 kV
